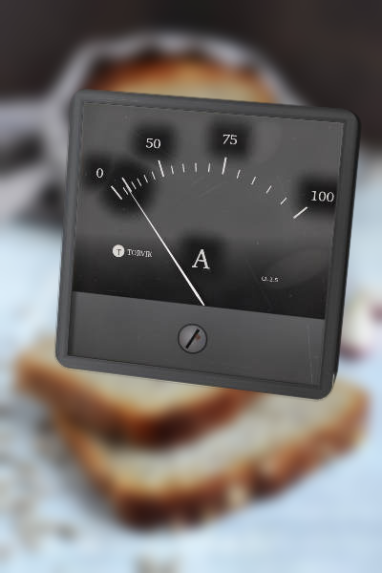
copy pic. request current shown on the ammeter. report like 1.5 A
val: 25 A
